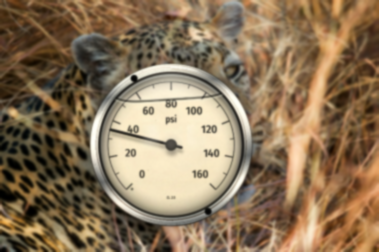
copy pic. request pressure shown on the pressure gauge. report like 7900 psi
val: 35 psi
